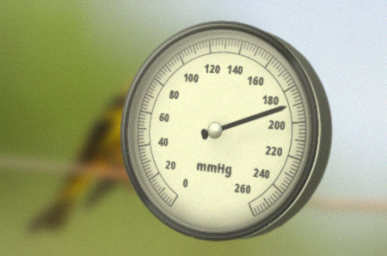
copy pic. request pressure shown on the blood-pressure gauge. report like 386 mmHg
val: 190 mmHg
